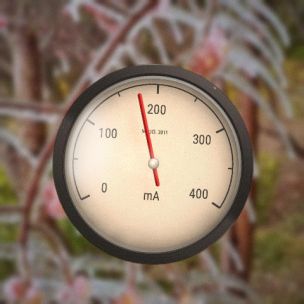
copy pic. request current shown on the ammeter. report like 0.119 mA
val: 175 mA
